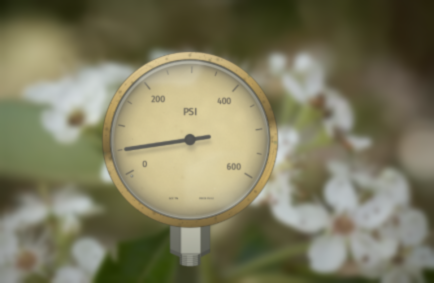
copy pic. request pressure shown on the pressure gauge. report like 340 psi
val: 50 psi
